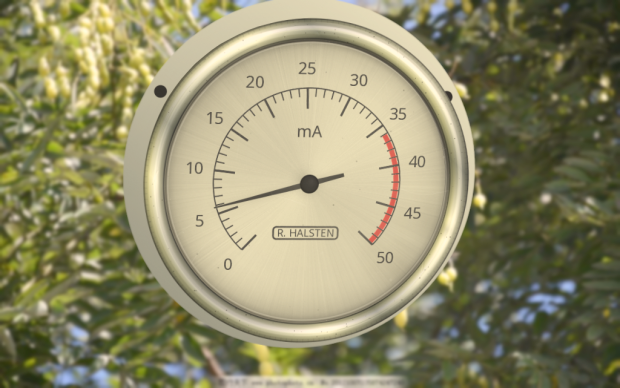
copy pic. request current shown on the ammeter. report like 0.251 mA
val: 6 mA
